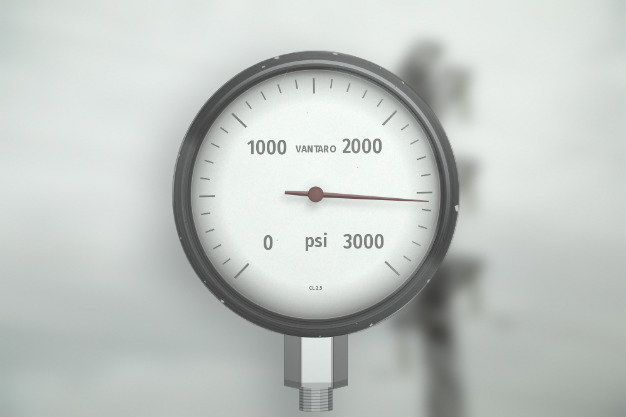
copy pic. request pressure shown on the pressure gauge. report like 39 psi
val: 2550 psi
